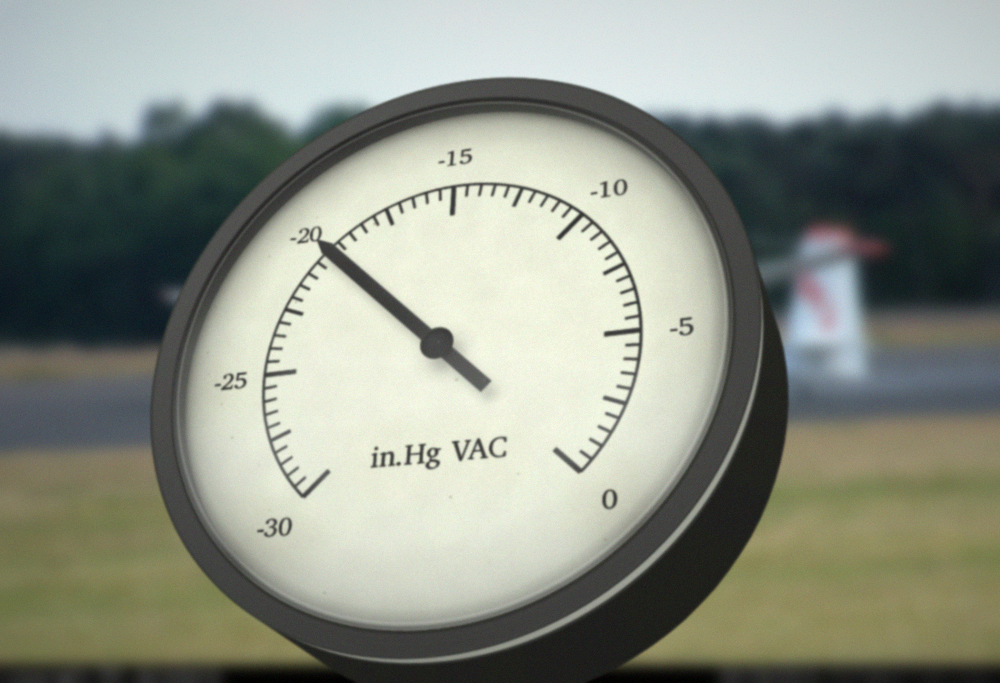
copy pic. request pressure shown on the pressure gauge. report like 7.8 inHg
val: -20 inHg
